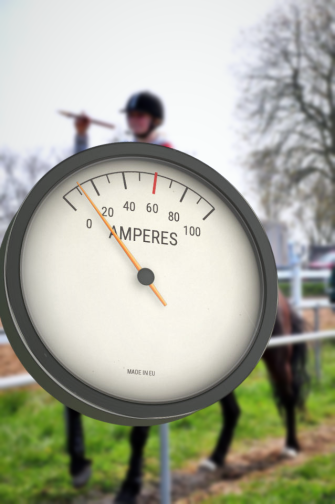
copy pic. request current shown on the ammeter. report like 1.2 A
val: 10 A
